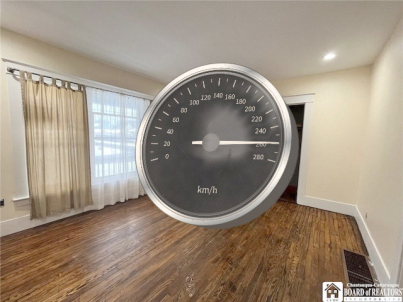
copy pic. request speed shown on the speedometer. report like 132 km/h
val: 260 km/h
